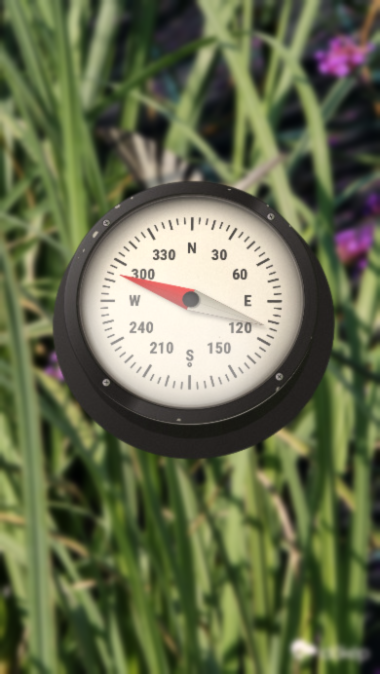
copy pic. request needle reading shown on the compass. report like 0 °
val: 290 °
